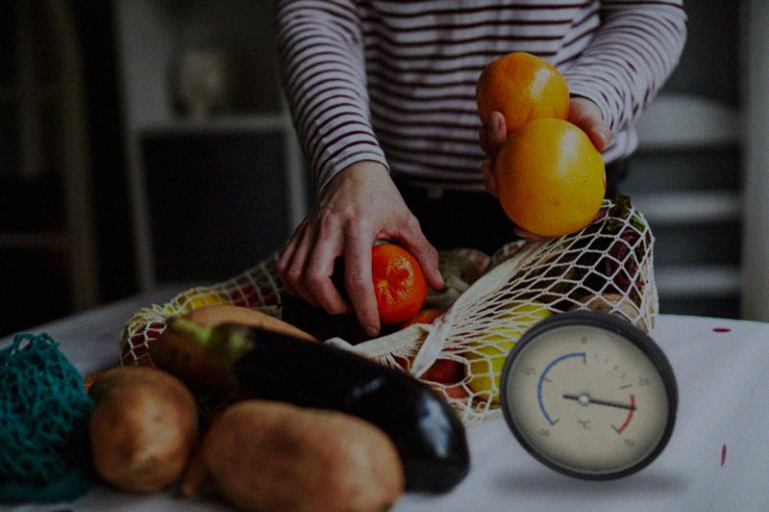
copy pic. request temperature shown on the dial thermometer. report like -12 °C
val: 35 °C
